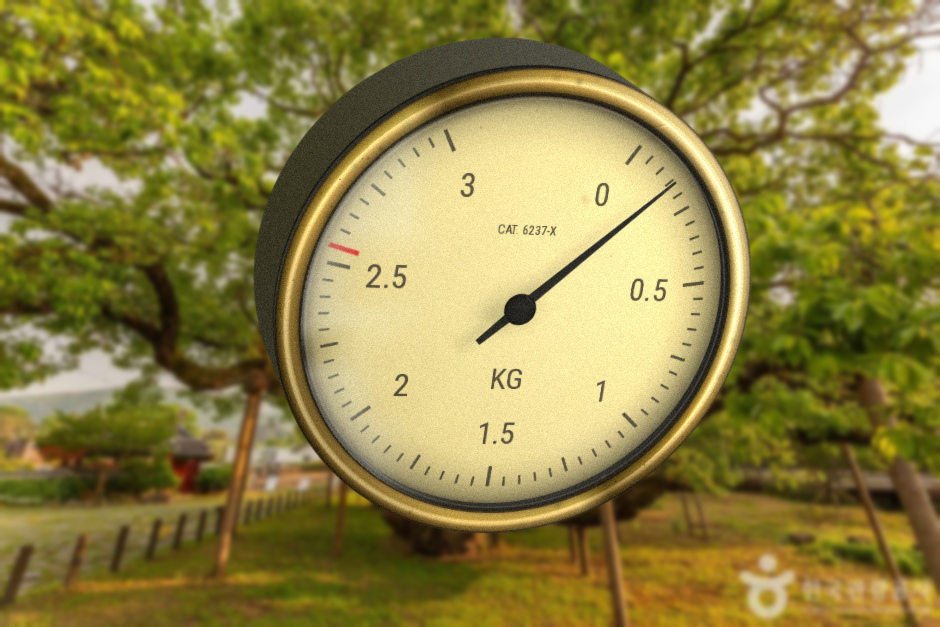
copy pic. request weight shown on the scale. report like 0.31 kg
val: 0.15 kg
